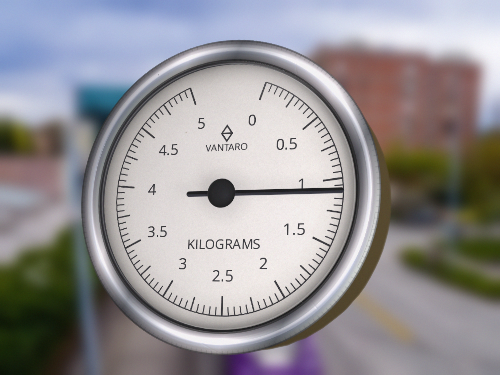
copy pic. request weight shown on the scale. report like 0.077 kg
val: 1.1 kg
